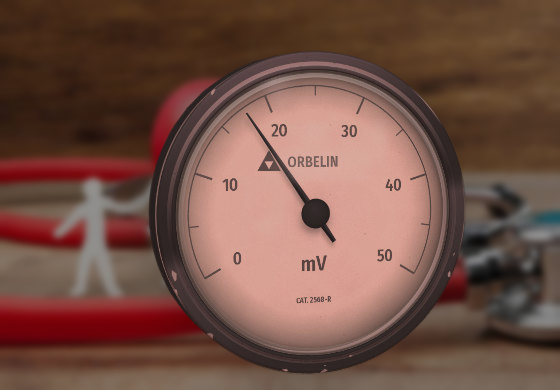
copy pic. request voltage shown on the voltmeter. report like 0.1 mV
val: 17.5 mV
